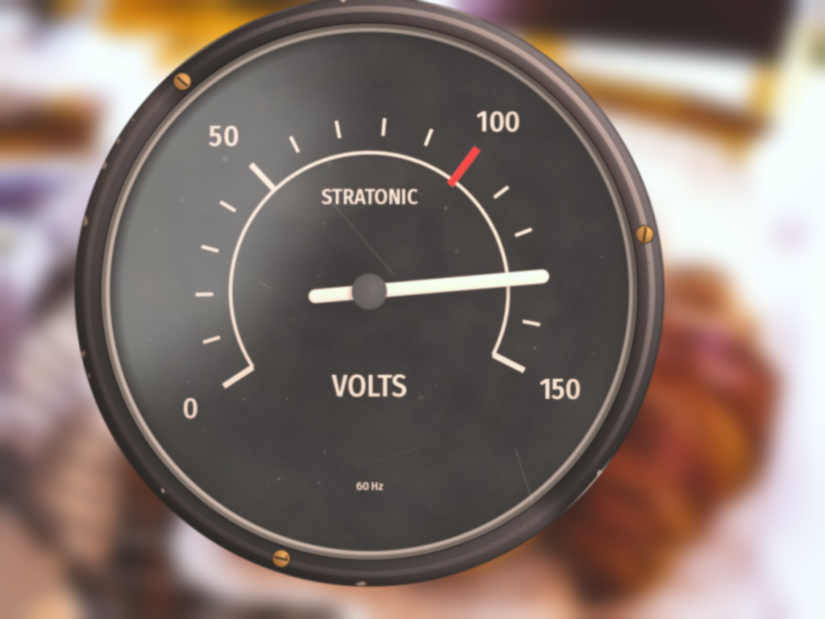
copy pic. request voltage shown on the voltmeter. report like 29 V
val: 130 V
